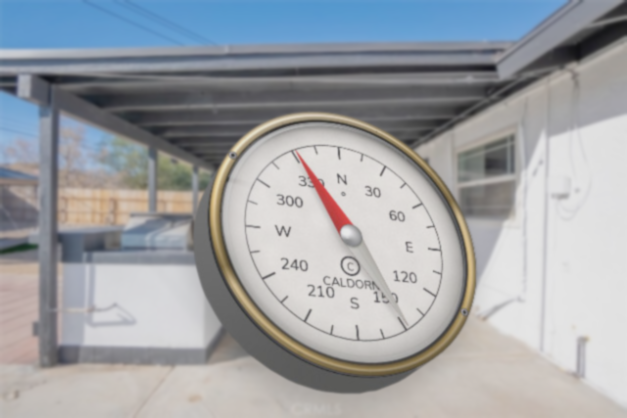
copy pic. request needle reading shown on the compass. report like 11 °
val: 330 °
